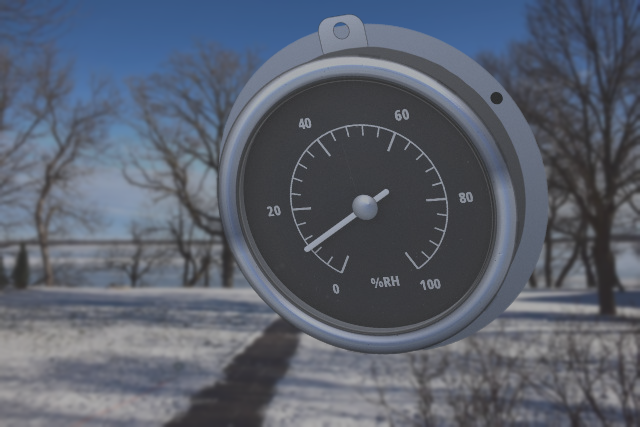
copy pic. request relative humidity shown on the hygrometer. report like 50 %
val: 10 %
